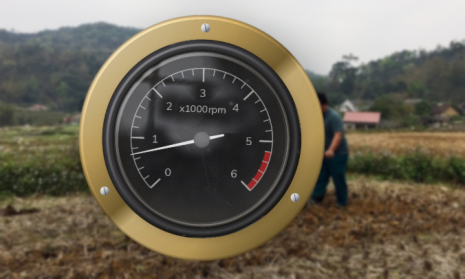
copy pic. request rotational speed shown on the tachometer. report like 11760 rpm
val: 700 rpm
